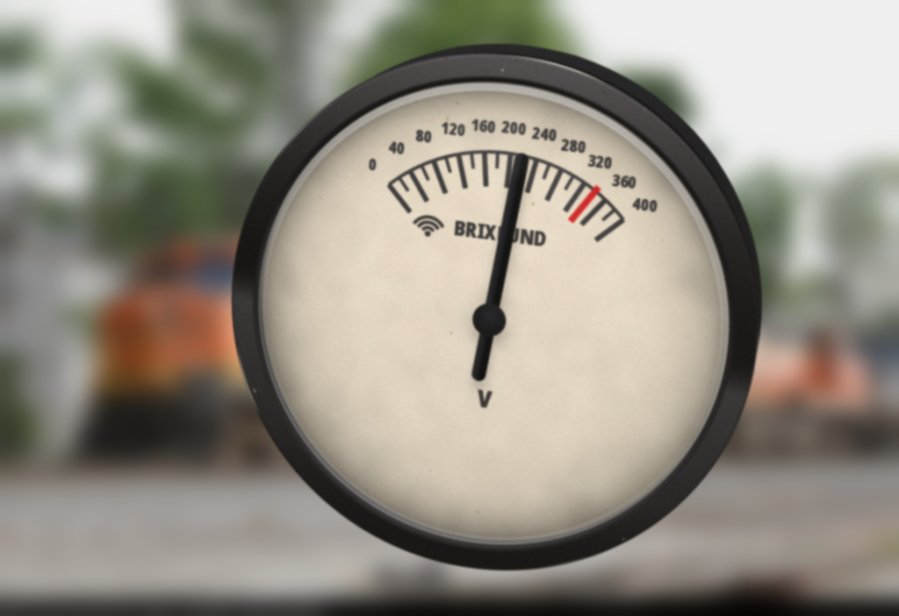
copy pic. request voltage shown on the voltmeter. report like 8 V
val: 220 V
